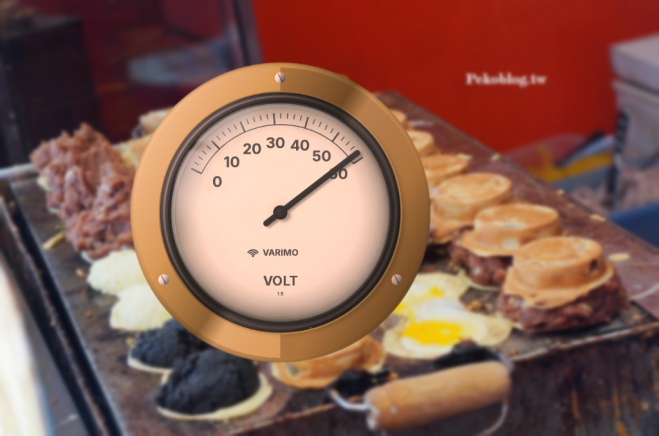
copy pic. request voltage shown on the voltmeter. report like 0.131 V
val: 58 V
